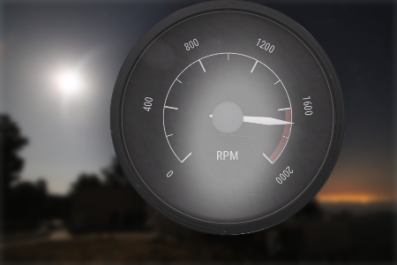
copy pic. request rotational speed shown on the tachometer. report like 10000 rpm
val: 1700 rpm
